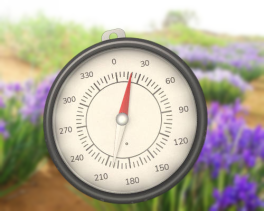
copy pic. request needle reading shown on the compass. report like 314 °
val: 20 °
